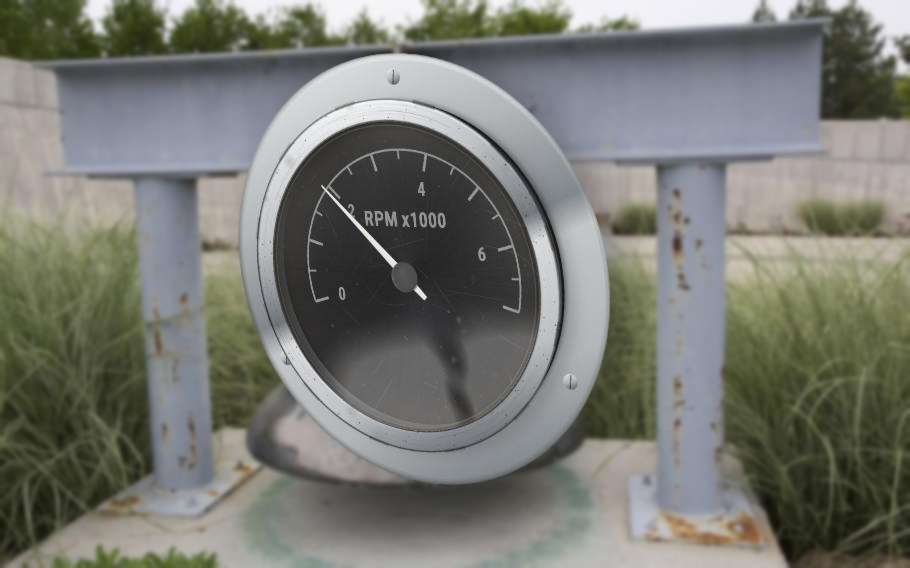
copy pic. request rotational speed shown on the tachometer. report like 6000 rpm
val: 2000 rpm
